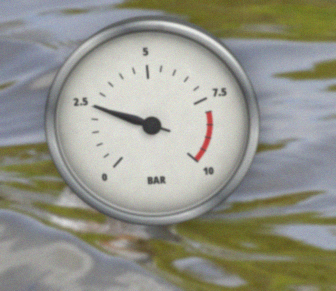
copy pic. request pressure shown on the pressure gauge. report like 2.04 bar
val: 2.5 bar
